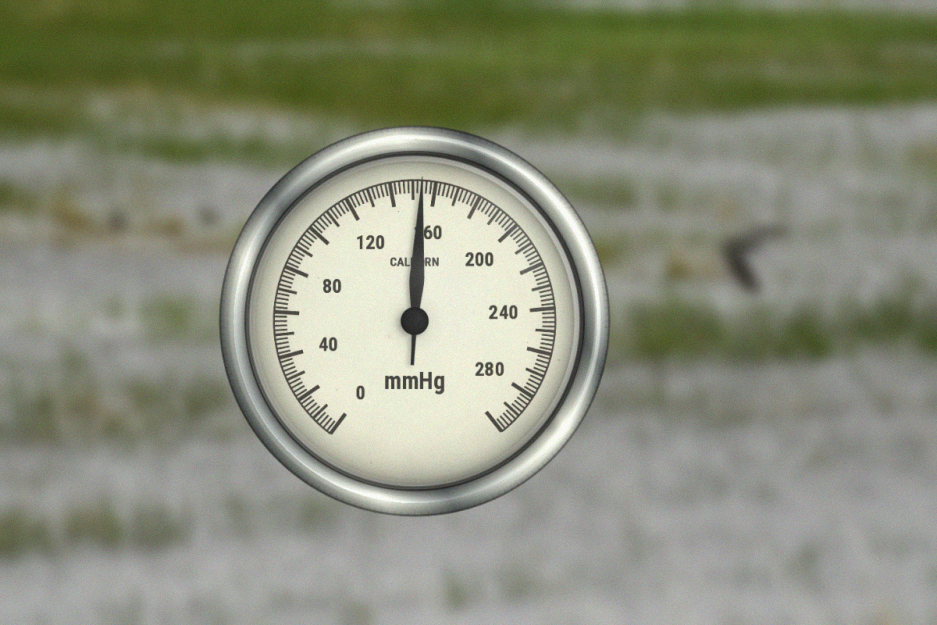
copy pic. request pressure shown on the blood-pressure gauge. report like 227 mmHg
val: 154 mmHg
